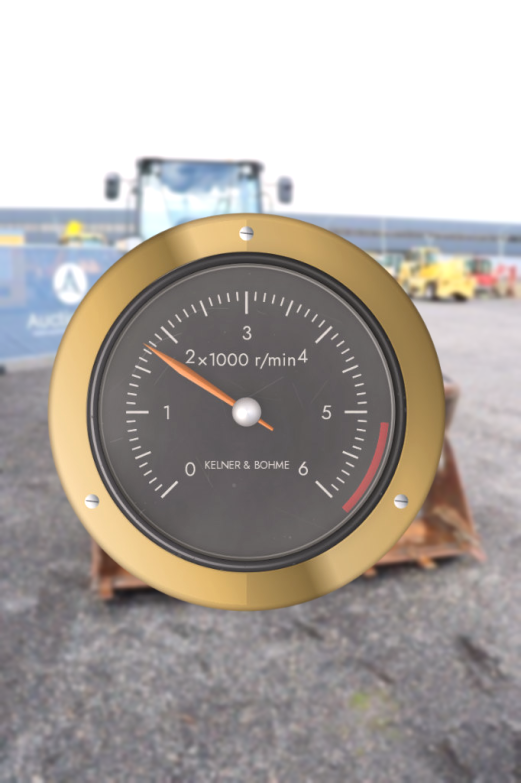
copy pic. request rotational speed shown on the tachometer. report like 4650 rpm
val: 1750 rpm
